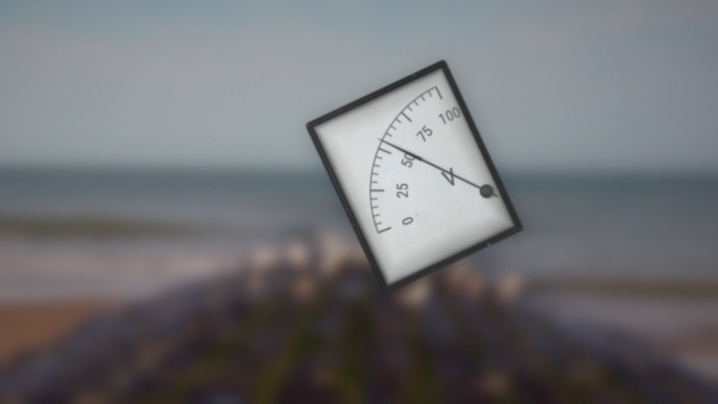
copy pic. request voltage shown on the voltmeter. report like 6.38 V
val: 55 V
